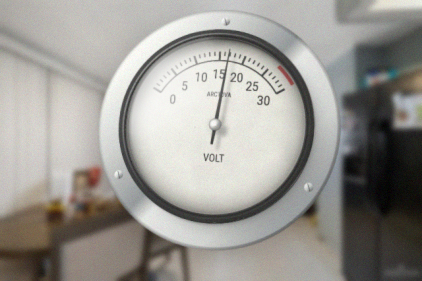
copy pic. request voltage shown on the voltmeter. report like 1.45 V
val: 17 V
